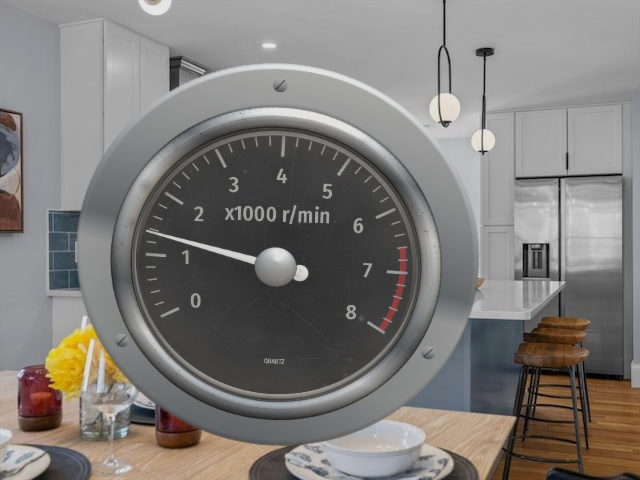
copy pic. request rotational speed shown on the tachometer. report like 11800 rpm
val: 1400 rpm
